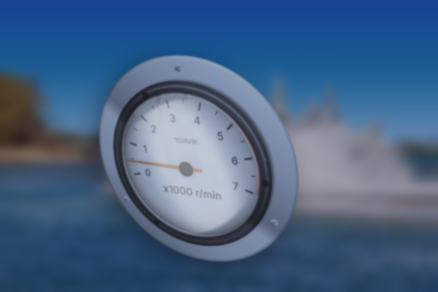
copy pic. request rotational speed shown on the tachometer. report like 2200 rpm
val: 500 rpm
